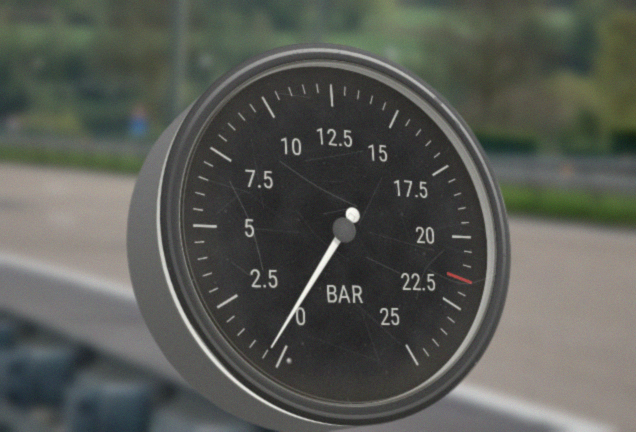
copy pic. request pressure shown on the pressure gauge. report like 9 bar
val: 0.5 bar
